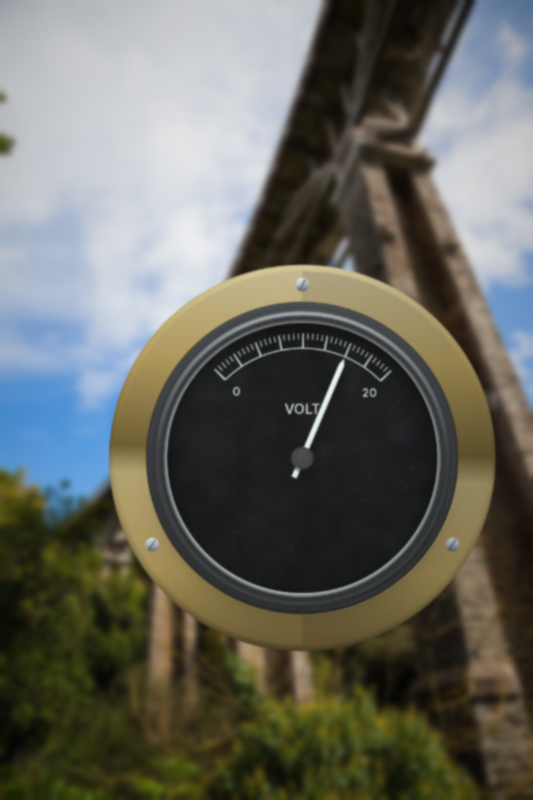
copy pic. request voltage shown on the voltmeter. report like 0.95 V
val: 15 V
